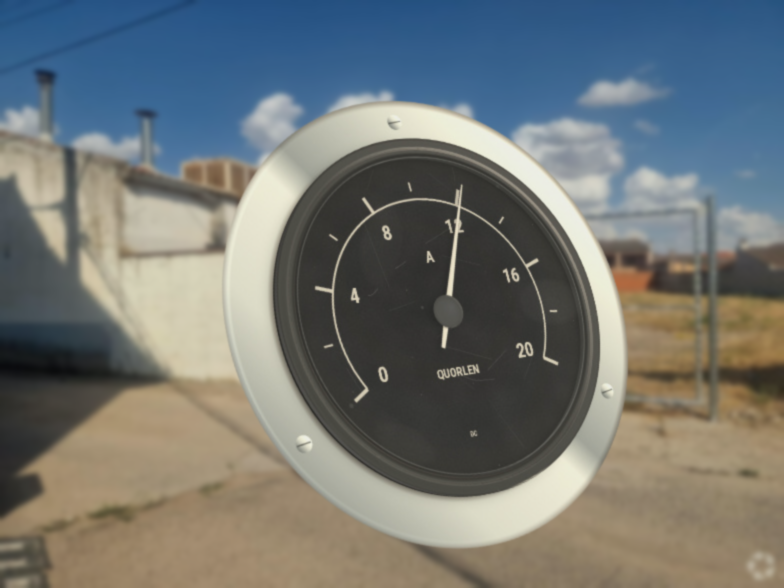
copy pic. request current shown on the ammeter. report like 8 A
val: 12 A
